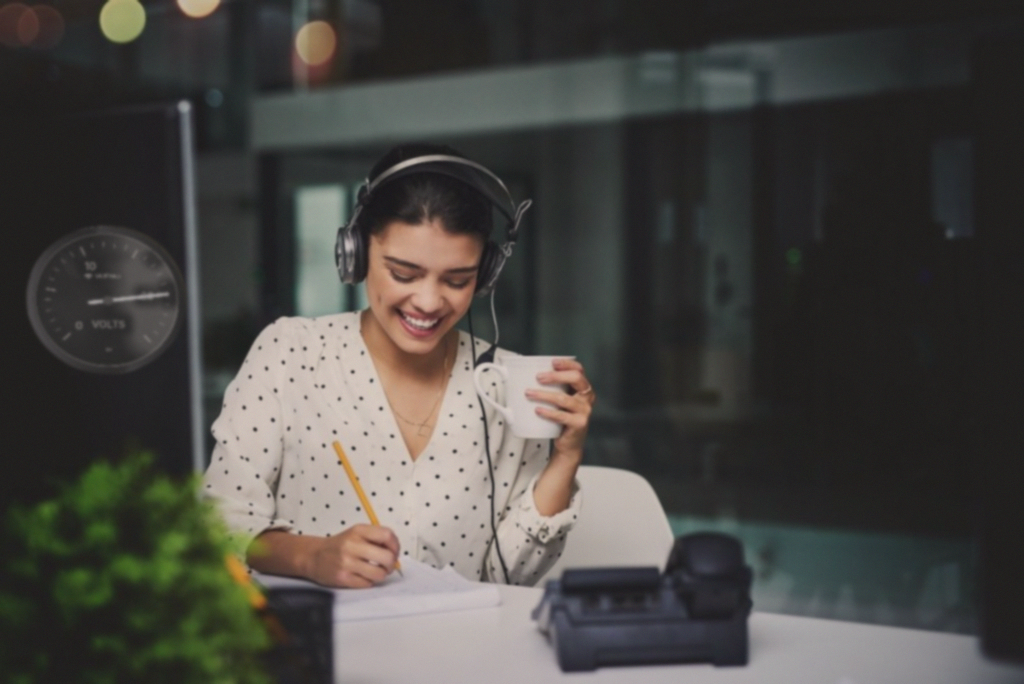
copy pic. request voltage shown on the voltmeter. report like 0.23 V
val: 20 V
